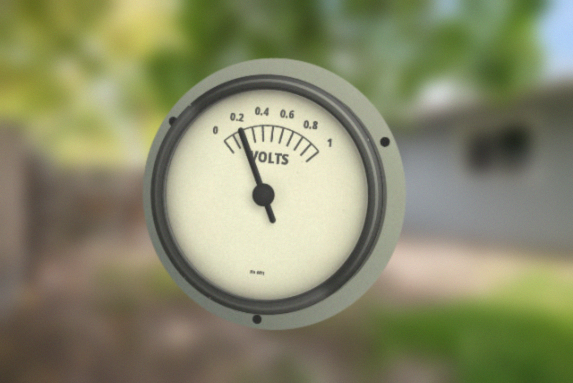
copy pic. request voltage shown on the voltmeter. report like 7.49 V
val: 0.2 V
